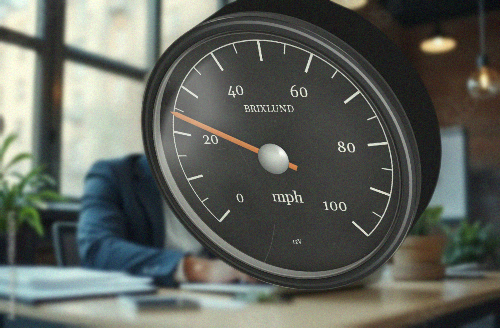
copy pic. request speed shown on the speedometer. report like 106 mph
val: 25 mph
